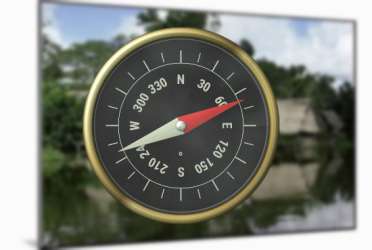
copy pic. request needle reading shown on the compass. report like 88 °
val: 67.5 °
